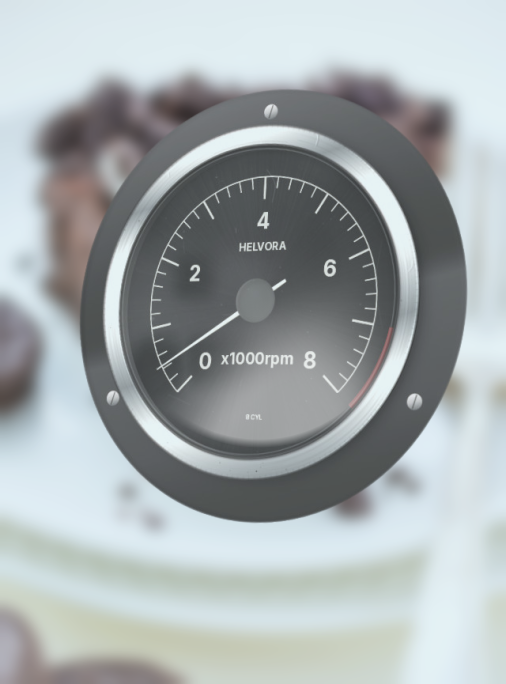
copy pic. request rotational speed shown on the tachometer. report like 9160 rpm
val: 400 rpm
